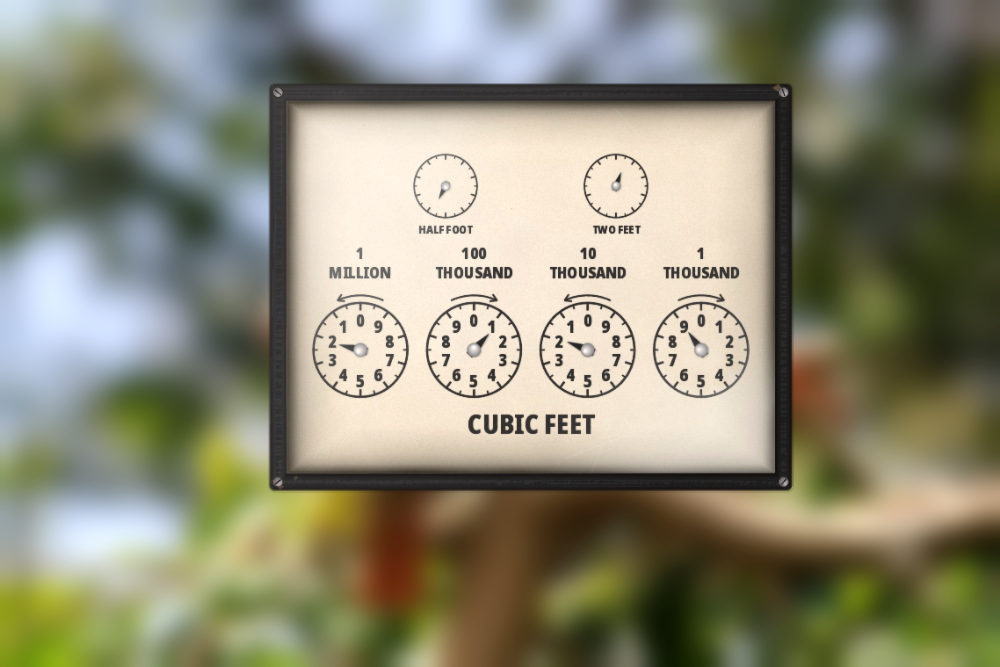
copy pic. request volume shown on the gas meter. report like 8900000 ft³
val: 211900 ft³
